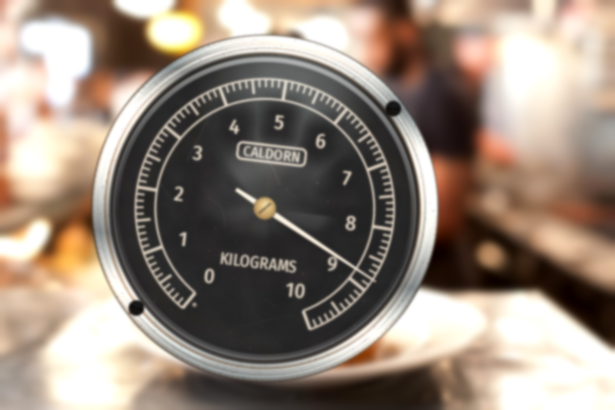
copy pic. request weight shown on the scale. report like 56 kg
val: 8.8 kg
